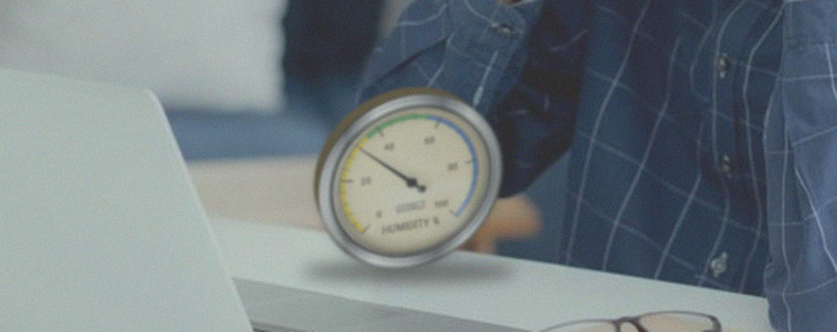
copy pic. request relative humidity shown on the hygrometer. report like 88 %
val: 32 %
